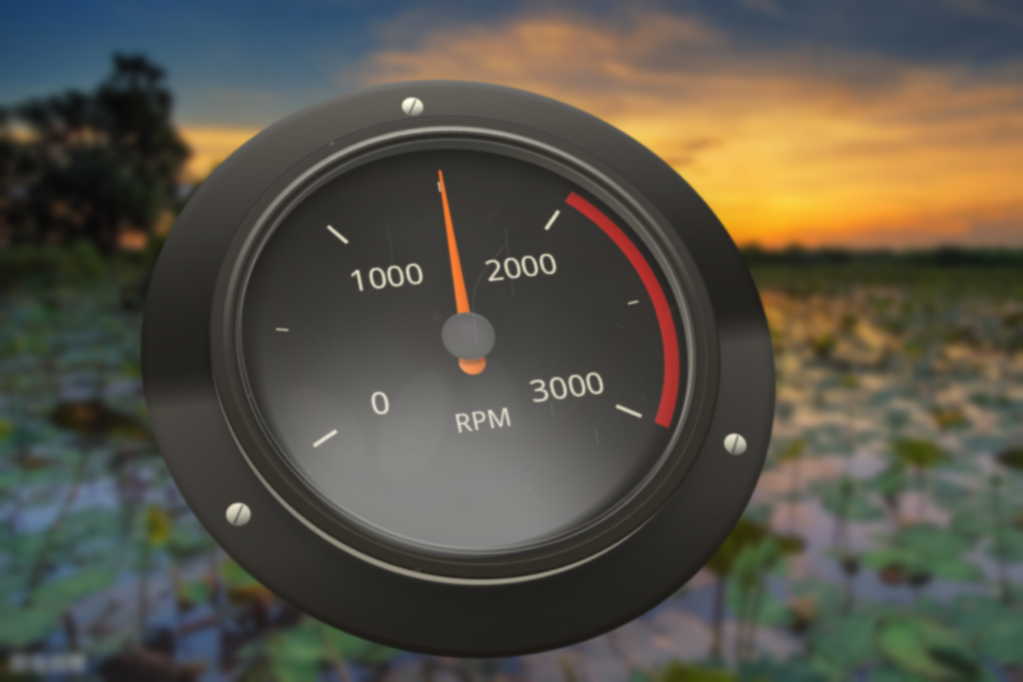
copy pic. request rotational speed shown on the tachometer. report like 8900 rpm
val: 1500 rpm
